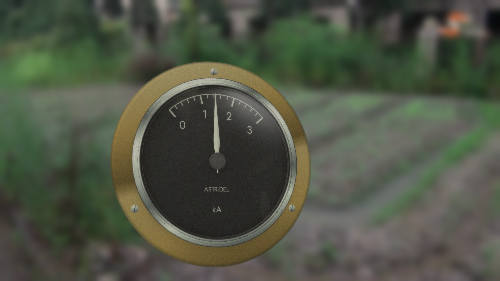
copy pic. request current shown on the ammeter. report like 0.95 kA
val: 1.4 kA
